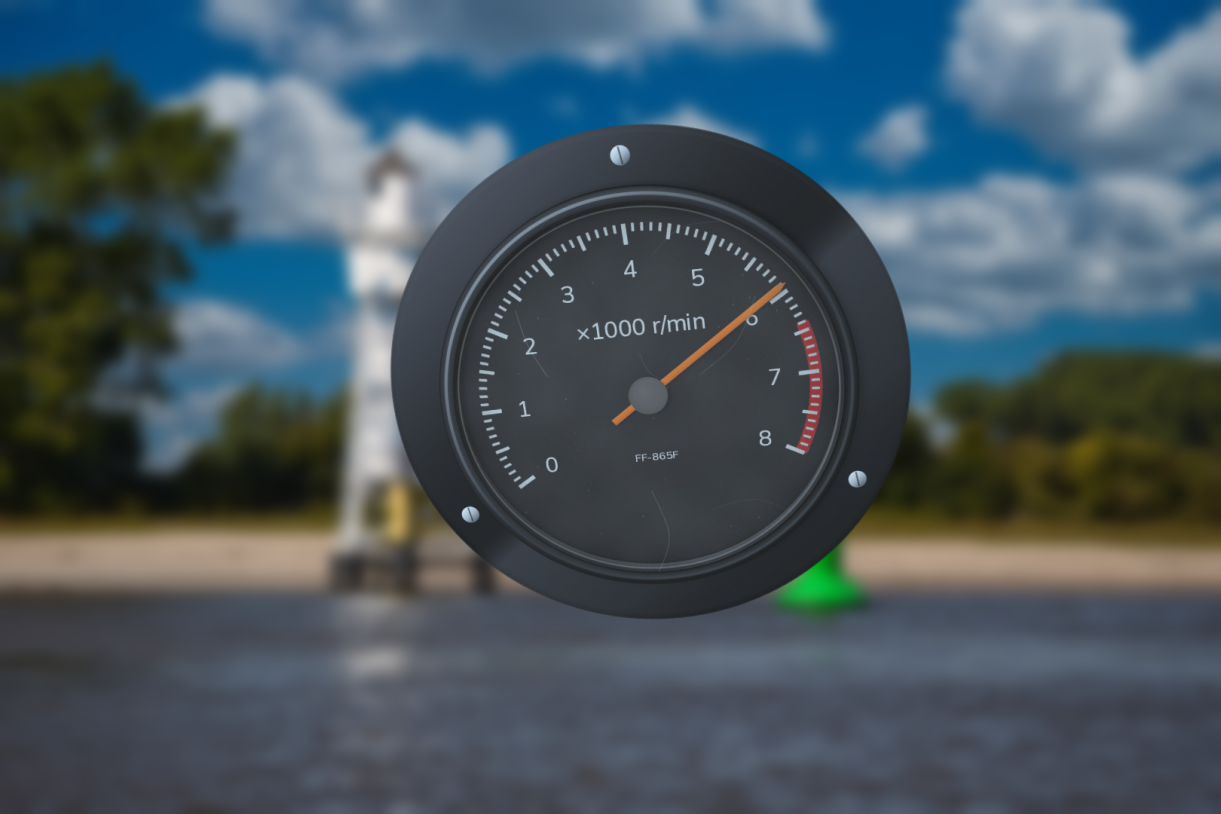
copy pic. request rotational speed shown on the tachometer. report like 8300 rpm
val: 5900 rpm
